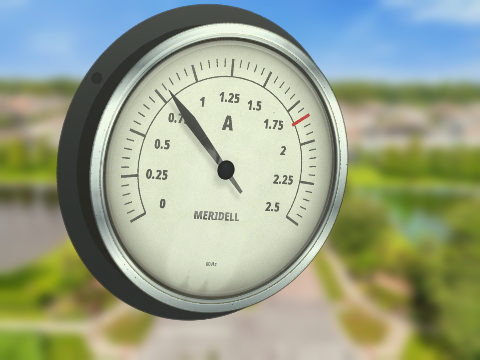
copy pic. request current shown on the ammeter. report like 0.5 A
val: 0.8 A
